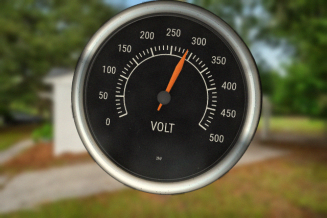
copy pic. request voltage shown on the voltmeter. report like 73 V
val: 290 V
